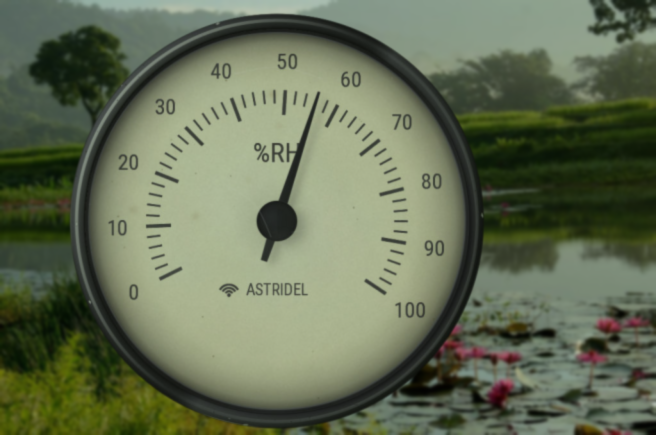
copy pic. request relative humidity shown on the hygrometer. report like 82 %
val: 56 %
